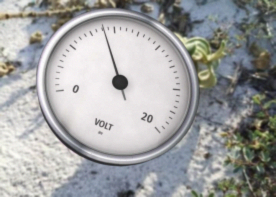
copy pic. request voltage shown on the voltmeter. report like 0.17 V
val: 7 V
